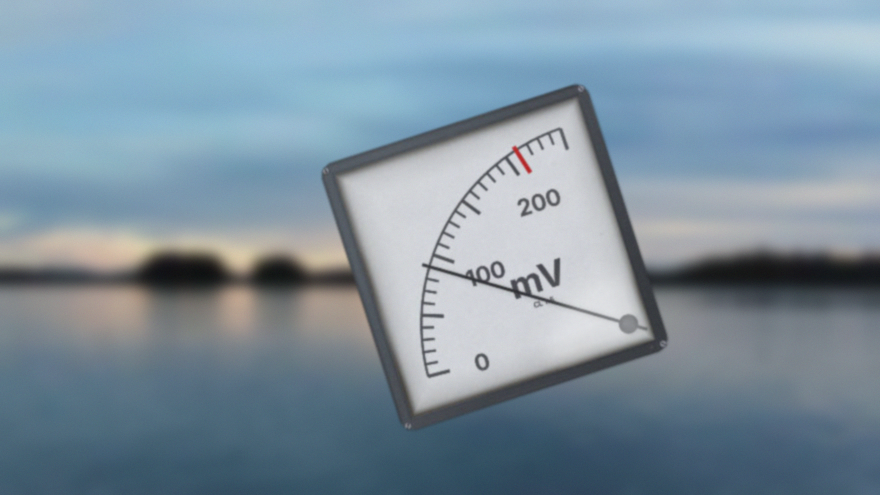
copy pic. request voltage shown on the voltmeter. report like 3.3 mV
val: 90 mV
